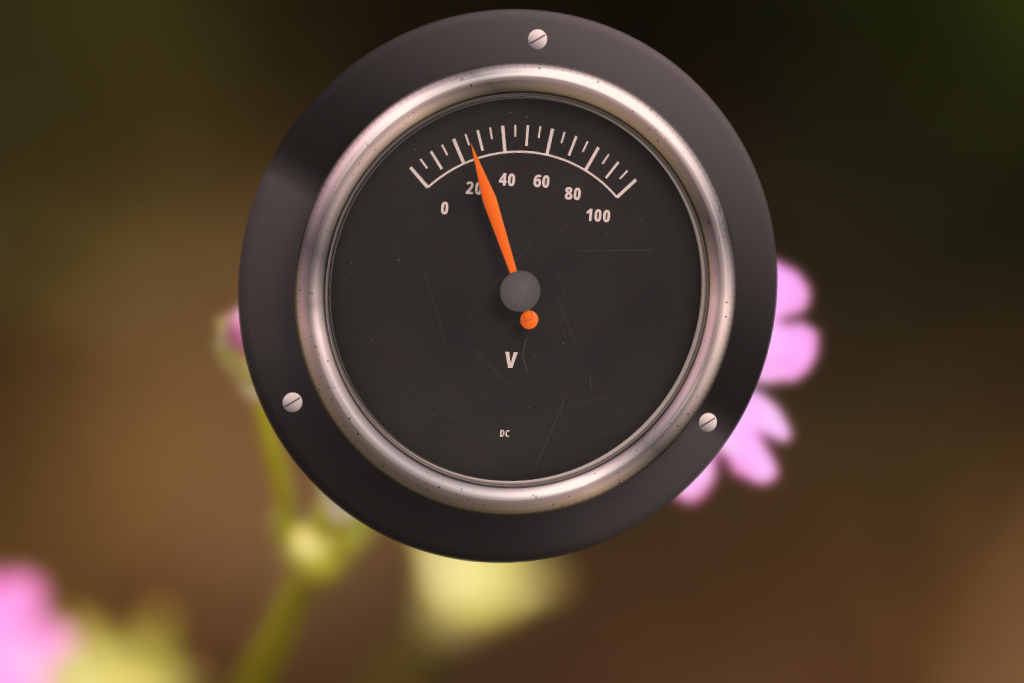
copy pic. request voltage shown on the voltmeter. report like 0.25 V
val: 25 V
